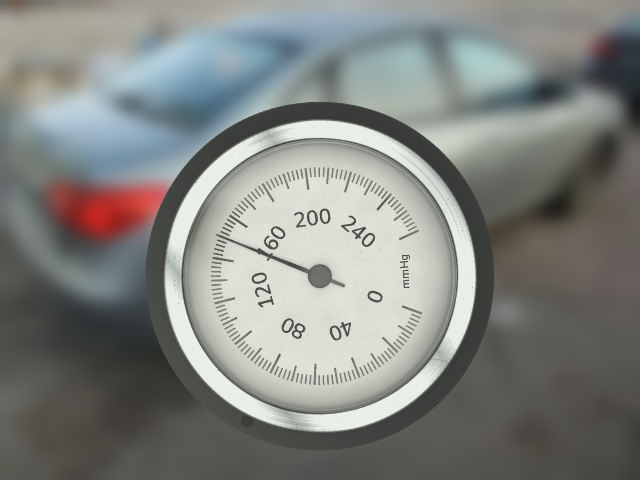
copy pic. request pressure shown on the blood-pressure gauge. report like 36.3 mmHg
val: 150 mmHg
